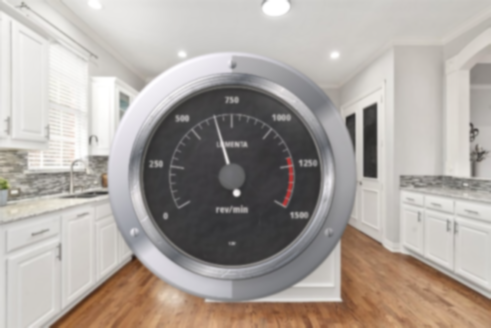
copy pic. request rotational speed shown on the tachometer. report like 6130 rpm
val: 650 rpm
